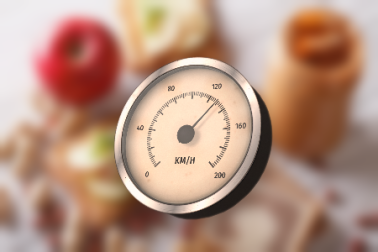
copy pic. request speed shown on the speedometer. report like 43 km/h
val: 130 km/h
